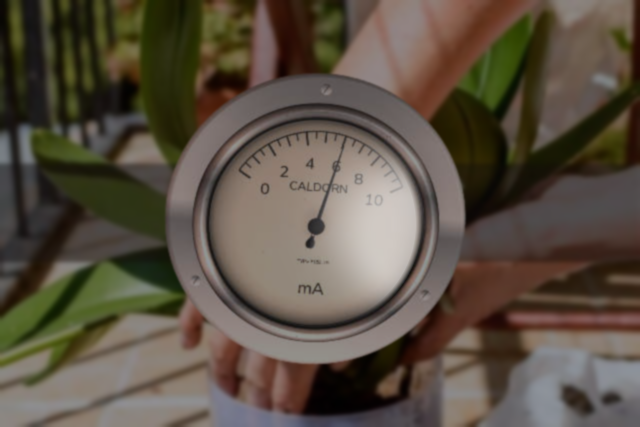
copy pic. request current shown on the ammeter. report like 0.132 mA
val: 6 mA
